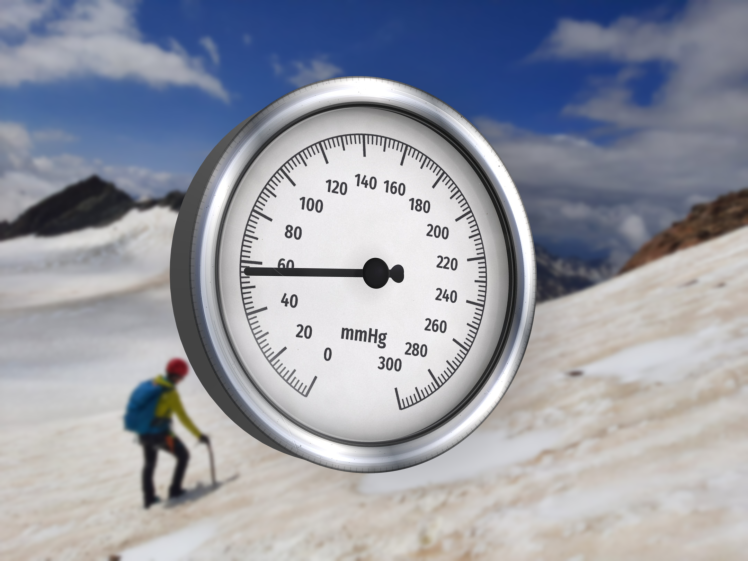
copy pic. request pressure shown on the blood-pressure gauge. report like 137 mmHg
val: 56 mmHg
